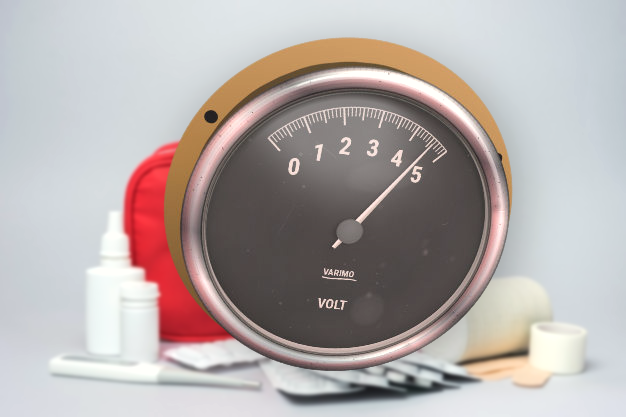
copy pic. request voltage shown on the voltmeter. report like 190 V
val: 4.5 V
